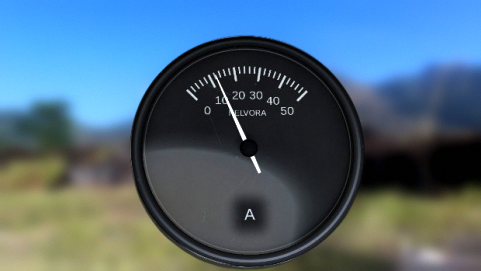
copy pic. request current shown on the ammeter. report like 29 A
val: 12 A
